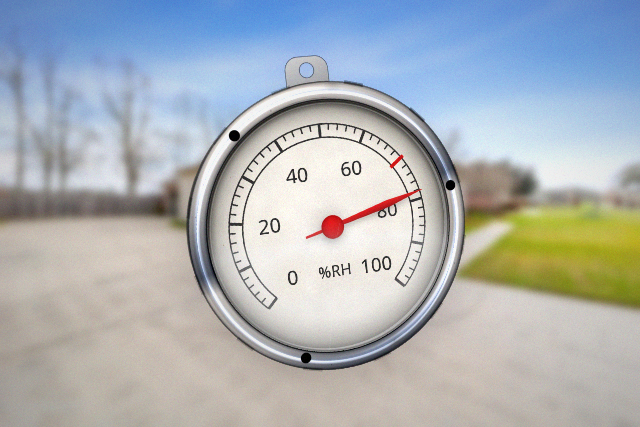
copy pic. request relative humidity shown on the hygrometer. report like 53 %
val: 78 %
